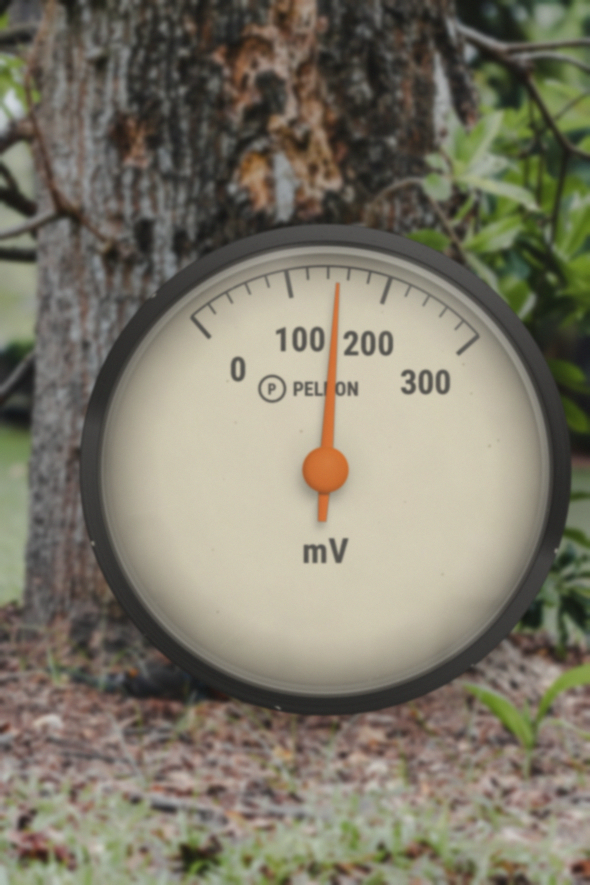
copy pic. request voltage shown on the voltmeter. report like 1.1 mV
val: 150 mV
